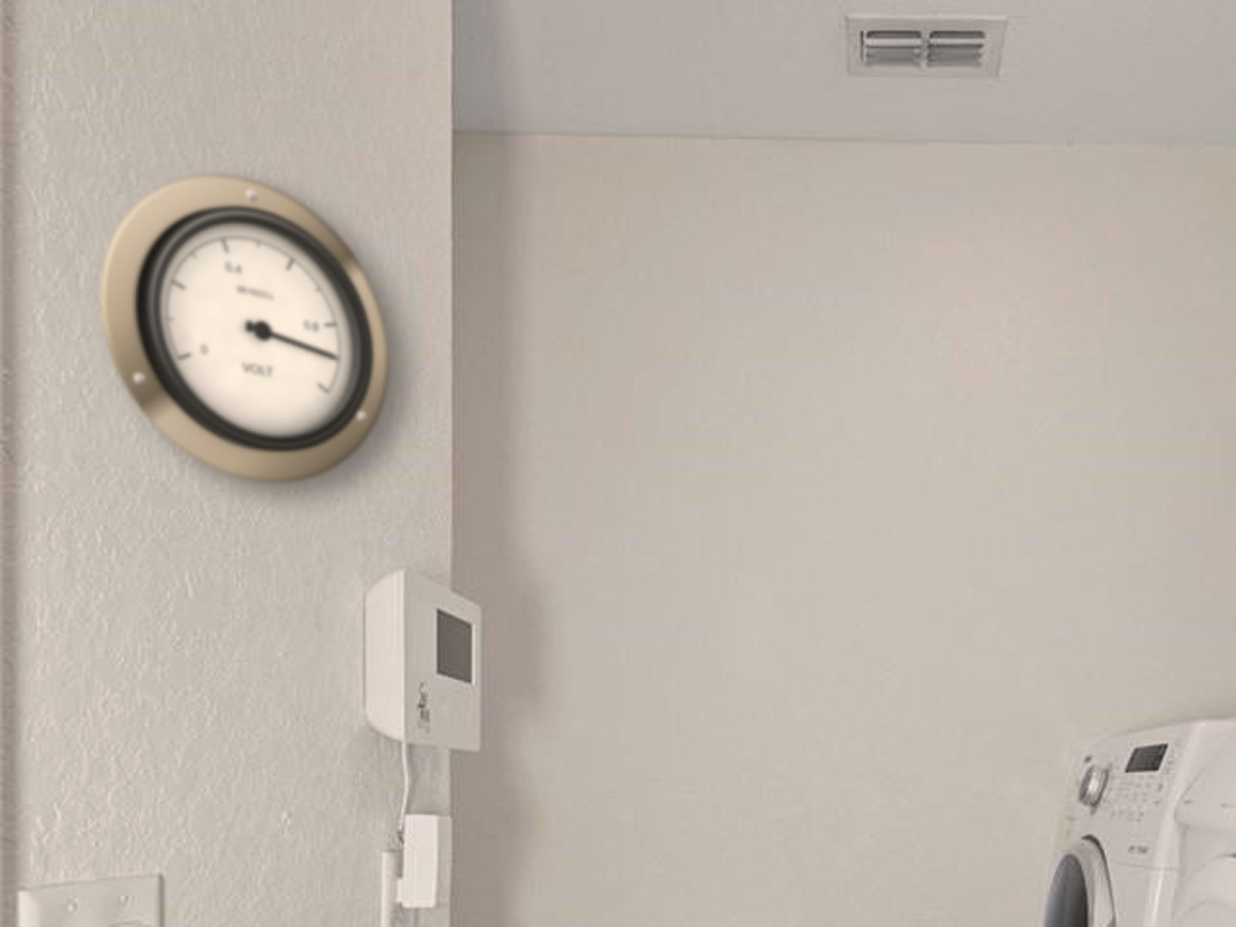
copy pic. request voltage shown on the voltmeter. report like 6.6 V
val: 0.9 V
